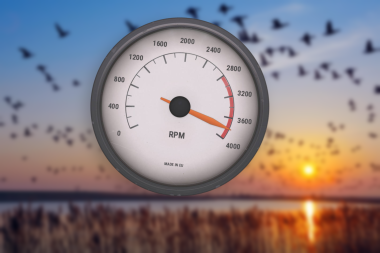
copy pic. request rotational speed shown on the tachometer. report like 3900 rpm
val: 3800 rpm
